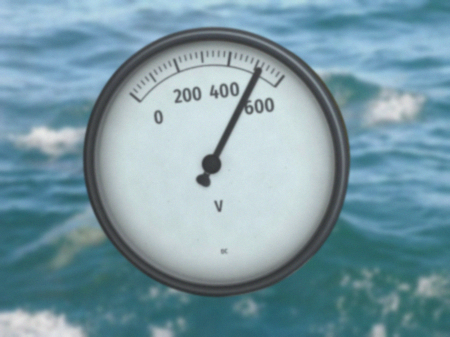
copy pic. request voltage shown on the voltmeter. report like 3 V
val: 520 V
